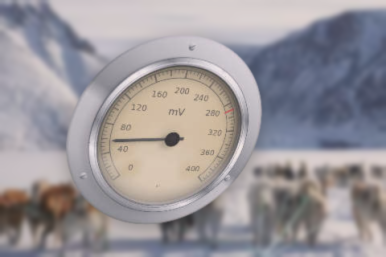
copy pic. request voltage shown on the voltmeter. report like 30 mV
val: 60 mV
